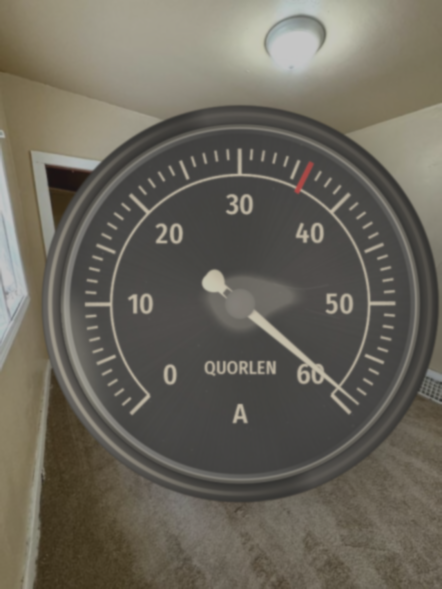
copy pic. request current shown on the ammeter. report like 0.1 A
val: 59 A
